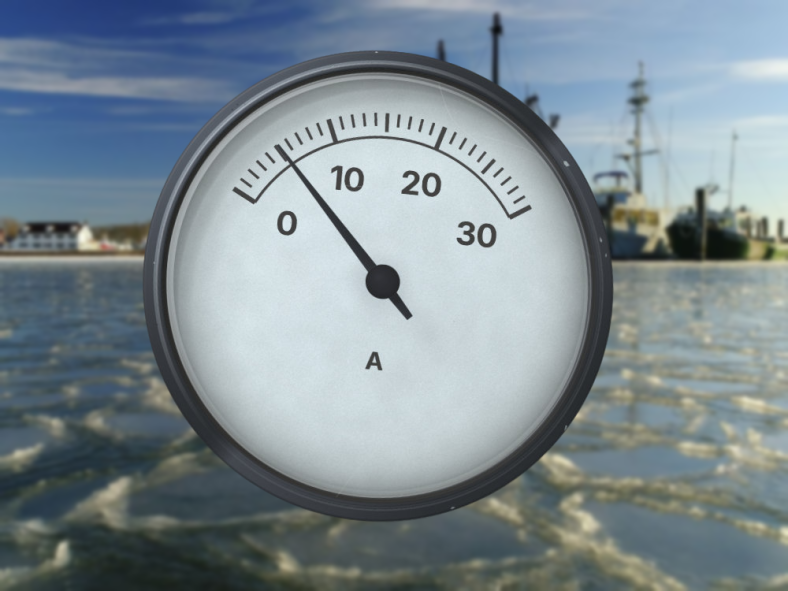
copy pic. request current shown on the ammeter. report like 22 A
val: 5 A
